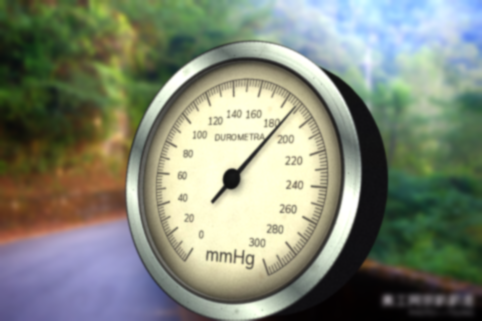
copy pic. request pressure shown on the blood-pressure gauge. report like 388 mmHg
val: 190 mmHg
